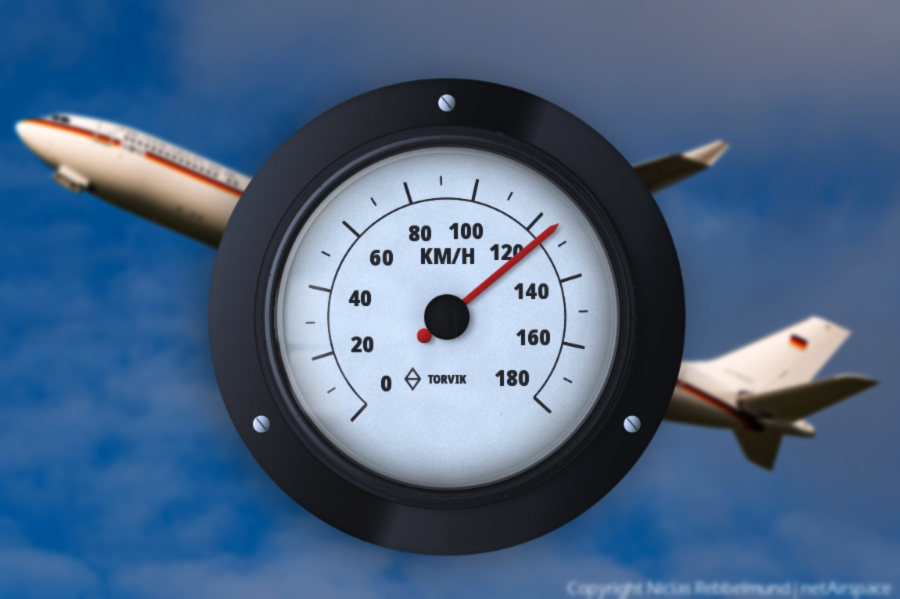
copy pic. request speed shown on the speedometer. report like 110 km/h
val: 125 km/h
